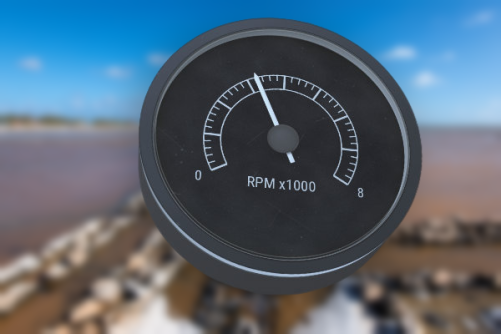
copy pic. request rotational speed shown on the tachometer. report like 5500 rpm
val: 3200 rpm
